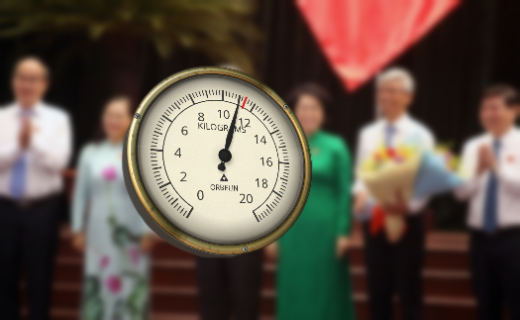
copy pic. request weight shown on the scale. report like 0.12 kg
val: 11 kg
